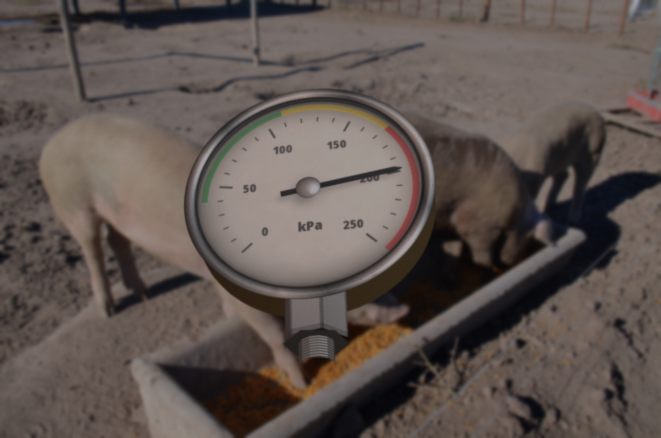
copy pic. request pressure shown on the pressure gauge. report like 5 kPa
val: 200 kPa
